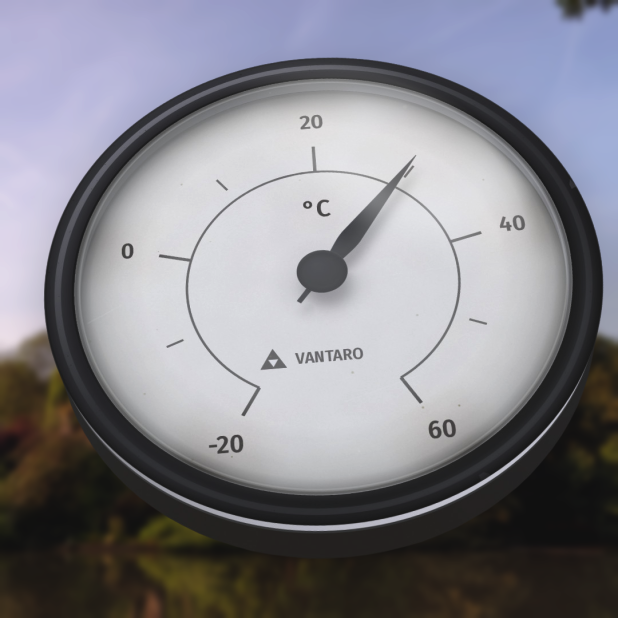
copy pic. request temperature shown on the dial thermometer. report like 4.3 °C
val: 30 °C
